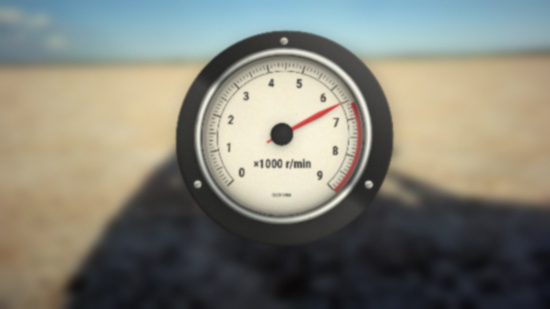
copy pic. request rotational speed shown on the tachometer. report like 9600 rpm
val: 6500 rpm
